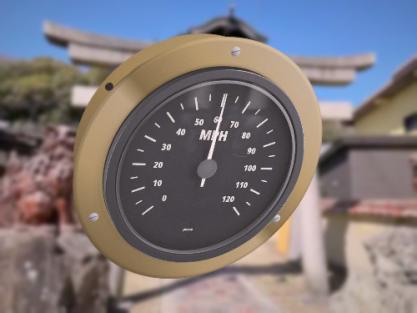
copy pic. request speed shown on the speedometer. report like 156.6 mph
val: 60 mph
